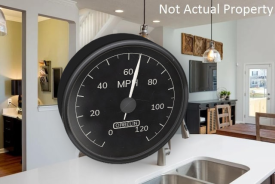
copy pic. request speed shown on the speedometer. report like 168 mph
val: 65 mph
